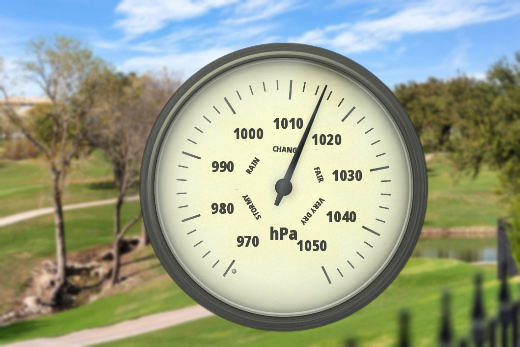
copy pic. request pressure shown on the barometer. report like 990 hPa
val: 1015 hPa
